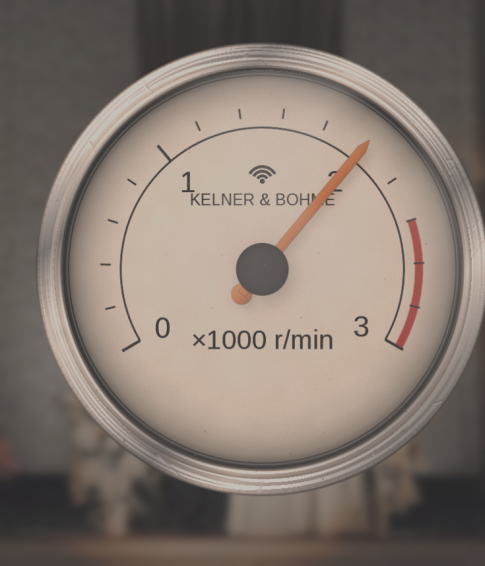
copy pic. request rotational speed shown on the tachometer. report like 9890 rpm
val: 2000 rpm
